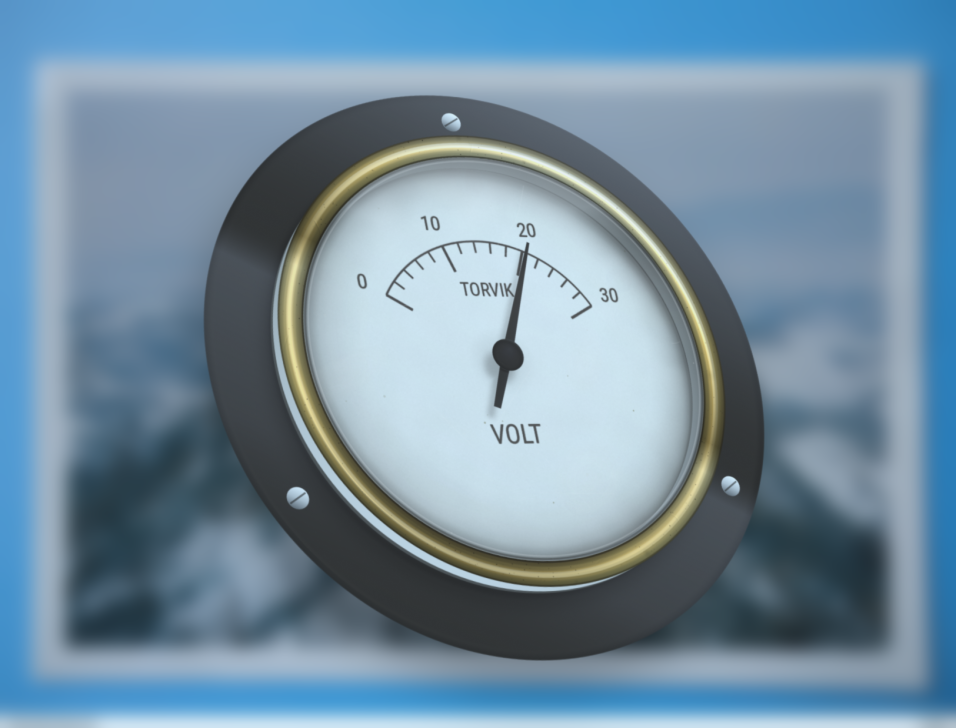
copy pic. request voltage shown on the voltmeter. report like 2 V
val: 20 V
